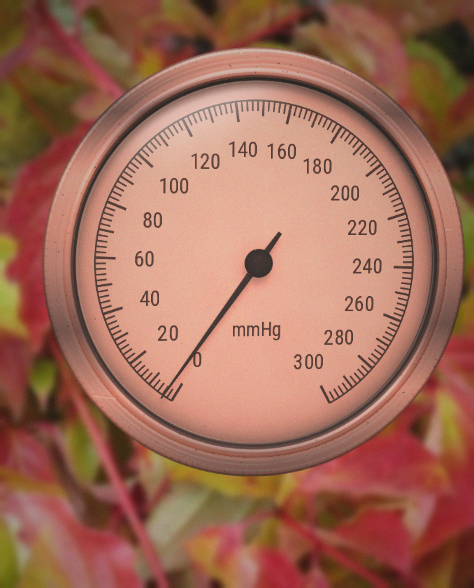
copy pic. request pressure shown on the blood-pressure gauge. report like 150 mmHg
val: 4 mmHg
